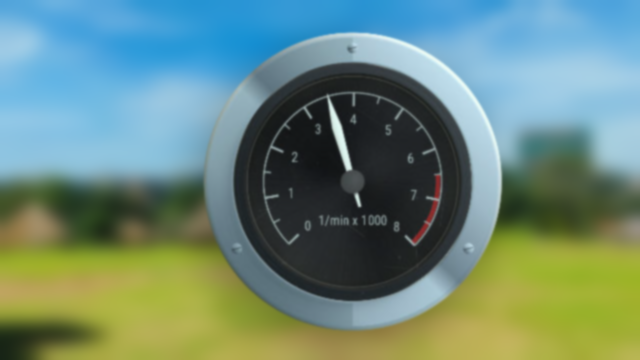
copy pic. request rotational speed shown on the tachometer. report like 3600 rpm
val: 3500 rpm
